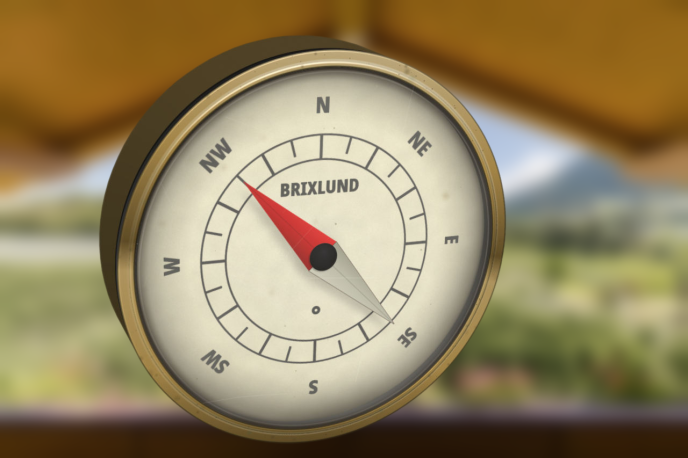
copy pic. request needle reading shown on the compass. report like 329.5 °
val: 315 °
